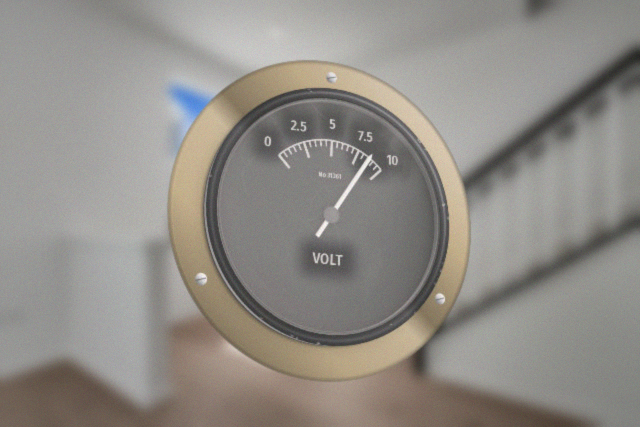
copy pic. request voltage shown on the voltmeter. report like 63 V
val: 8.5 V
